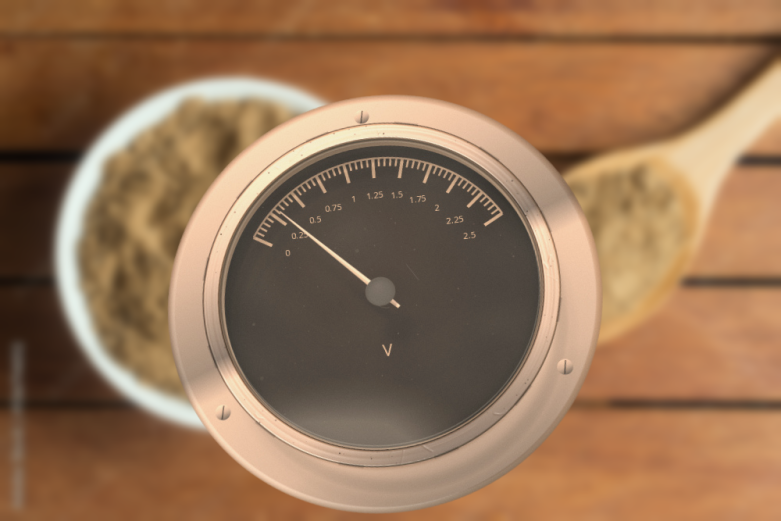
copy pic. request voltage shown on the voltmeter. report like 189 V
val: 0.3 V
